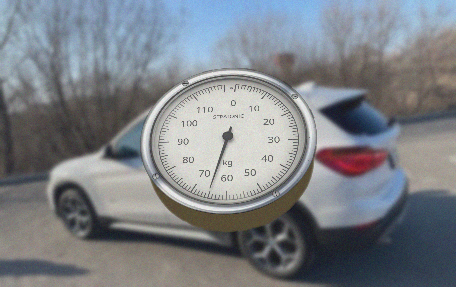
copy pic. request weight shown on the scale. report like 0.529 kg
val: 65 kg
